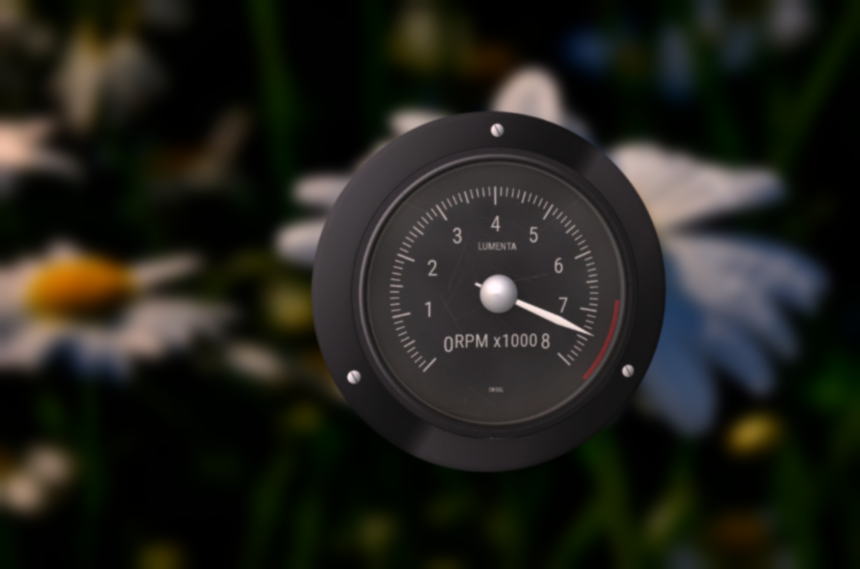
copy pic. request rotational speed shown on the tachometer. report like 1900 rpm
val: 7400 rpm
